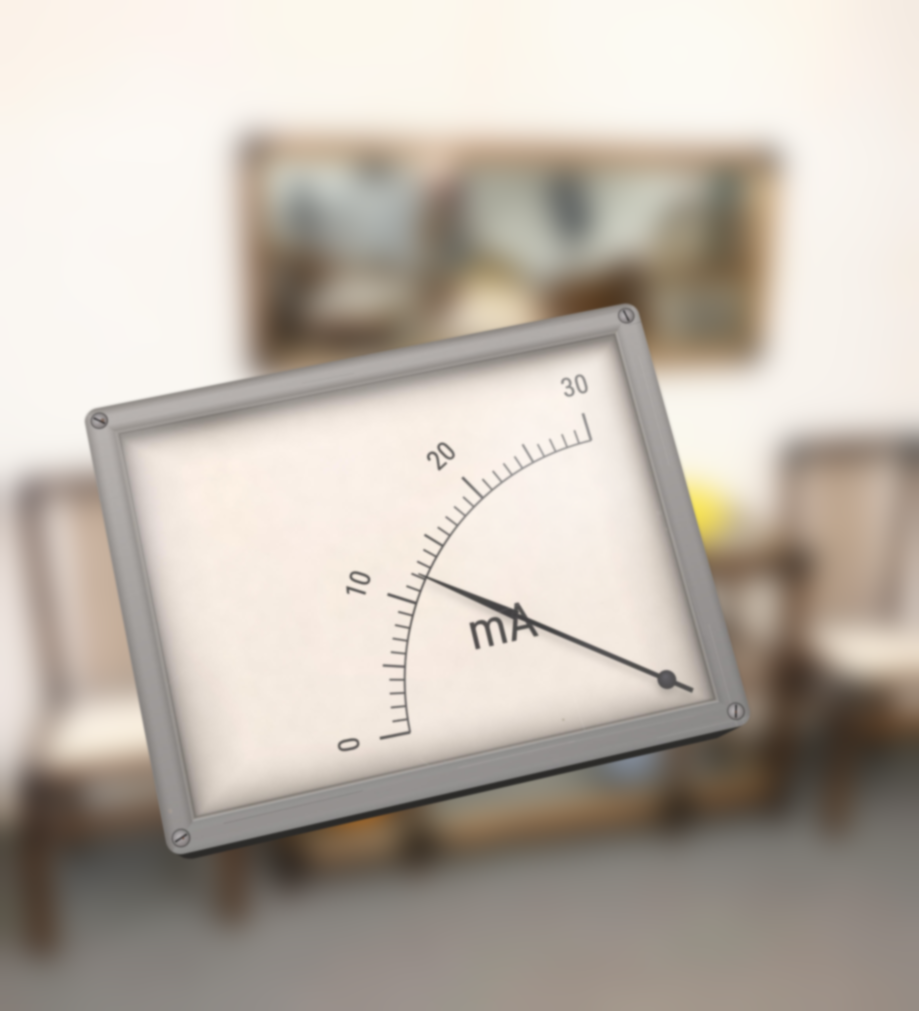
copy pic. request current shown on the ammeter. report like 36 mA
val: 12 mA
